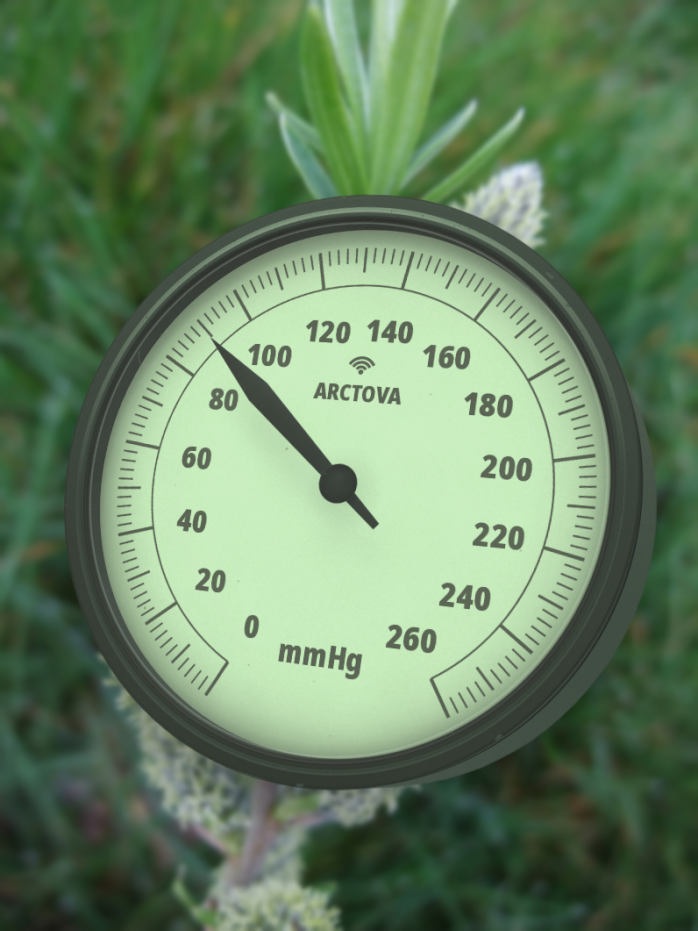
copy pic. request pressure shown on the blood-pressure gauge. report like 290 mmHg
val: 90 mmHg
